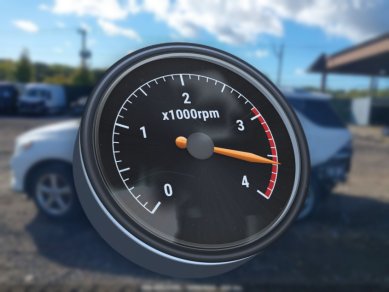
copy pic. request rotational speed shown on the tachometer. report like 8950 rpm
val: 3600 rpm
